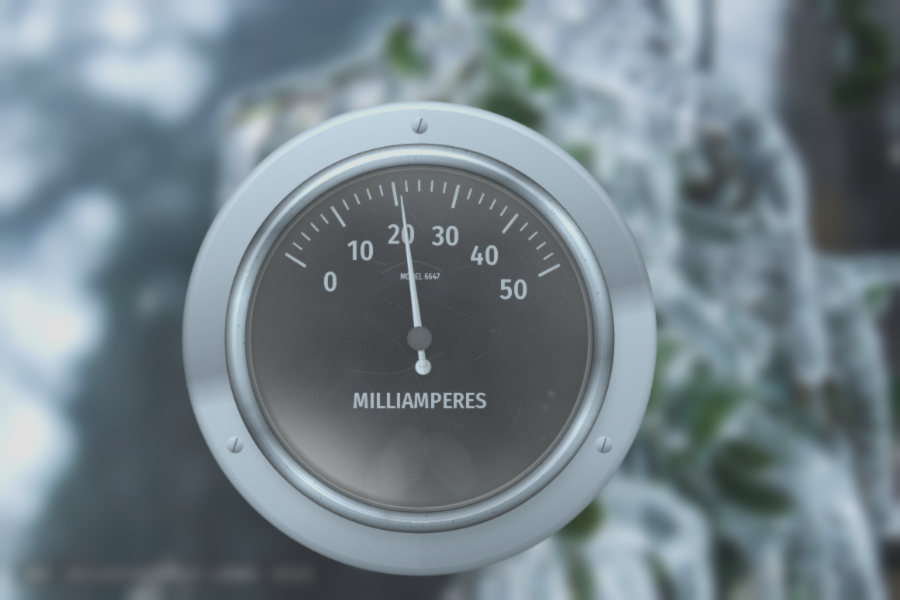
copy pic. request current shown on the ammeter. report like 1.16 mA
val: 21 mA
